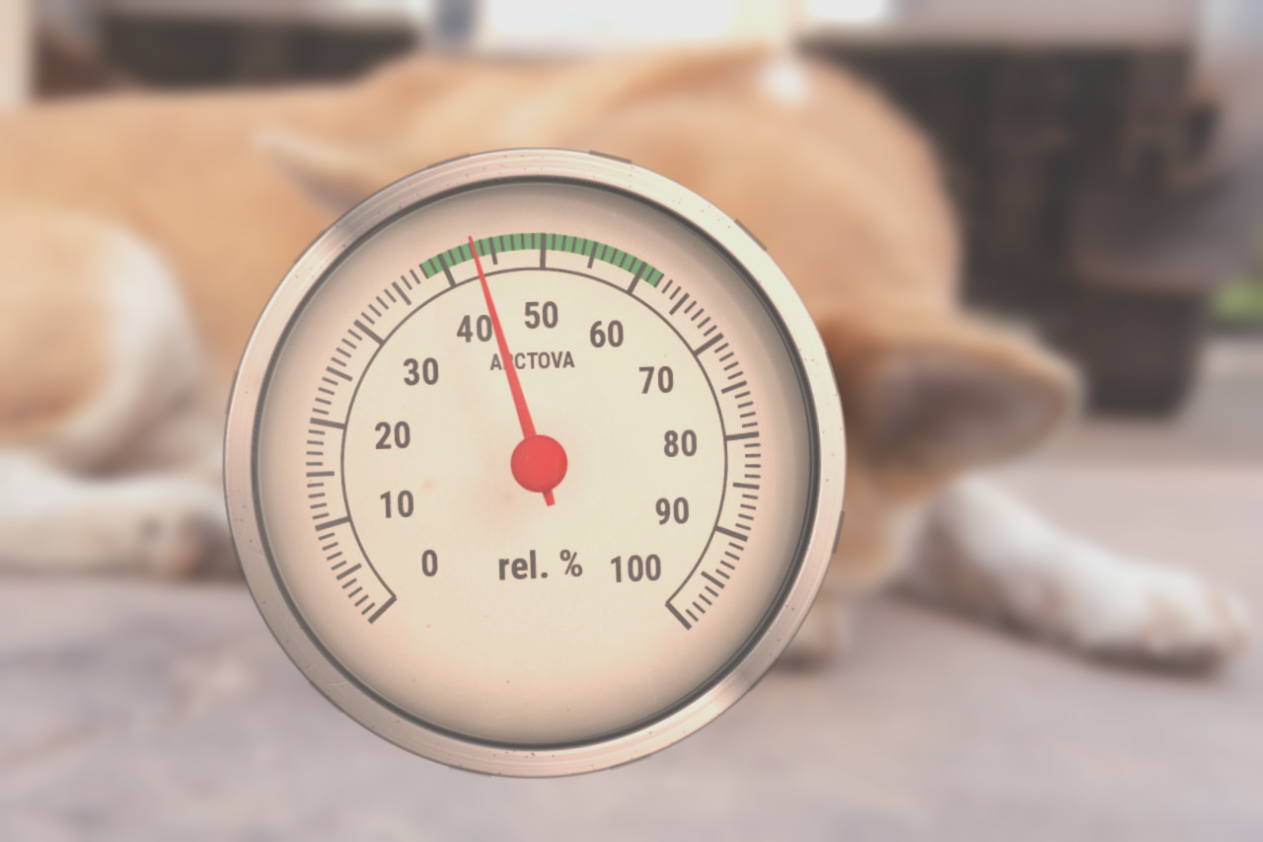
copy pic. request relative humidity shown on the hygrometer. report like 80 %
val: 43 %
